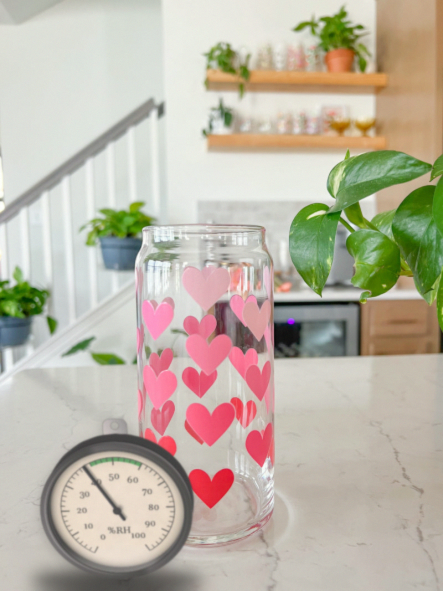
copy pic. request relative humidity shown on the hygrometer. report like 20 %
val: 40 %
